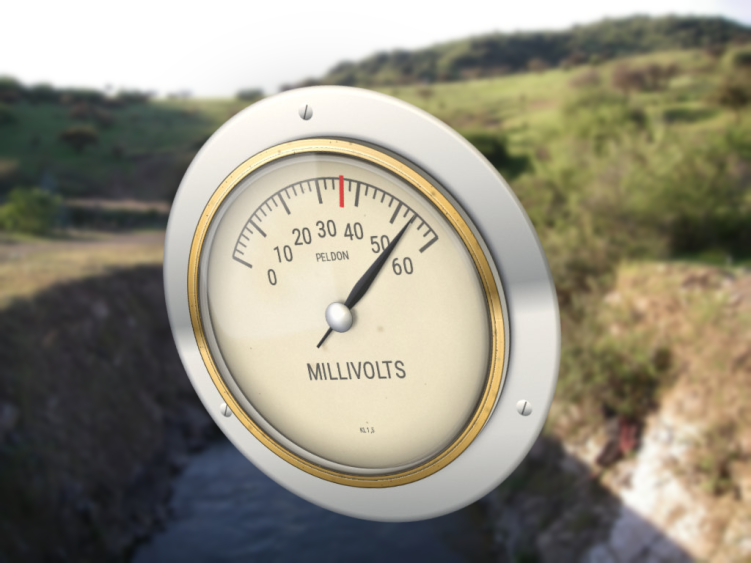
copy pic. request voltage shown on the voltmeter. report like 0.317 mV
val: 54 mV
